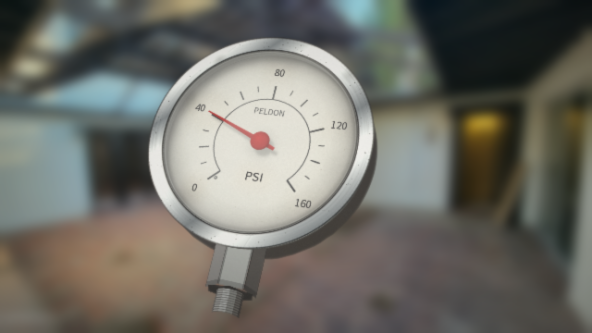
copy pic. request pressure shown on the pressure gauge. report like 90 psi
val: 40 psi
